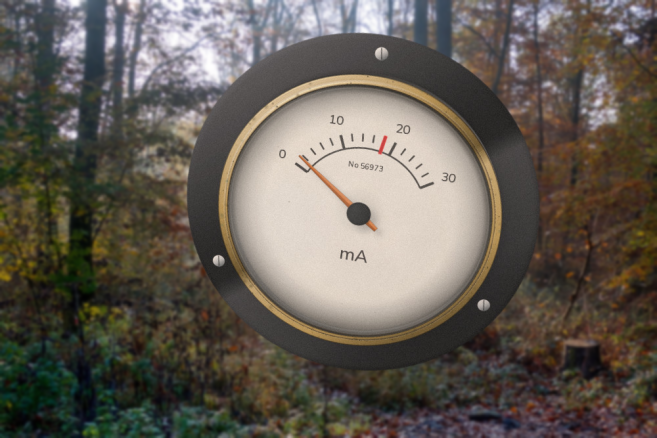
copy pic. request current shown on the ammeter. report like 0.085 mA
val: 2 mA
